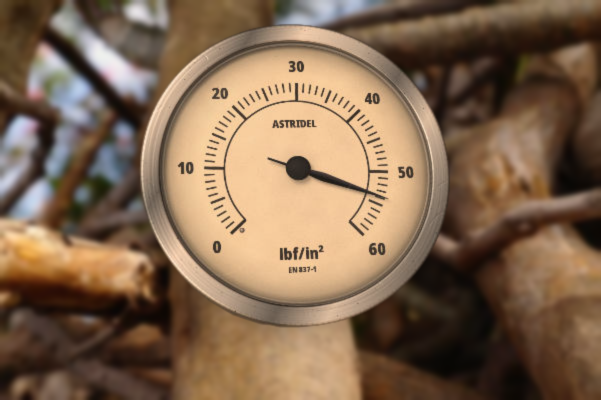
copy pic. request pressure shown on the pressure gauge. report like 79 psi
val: 54 psi
